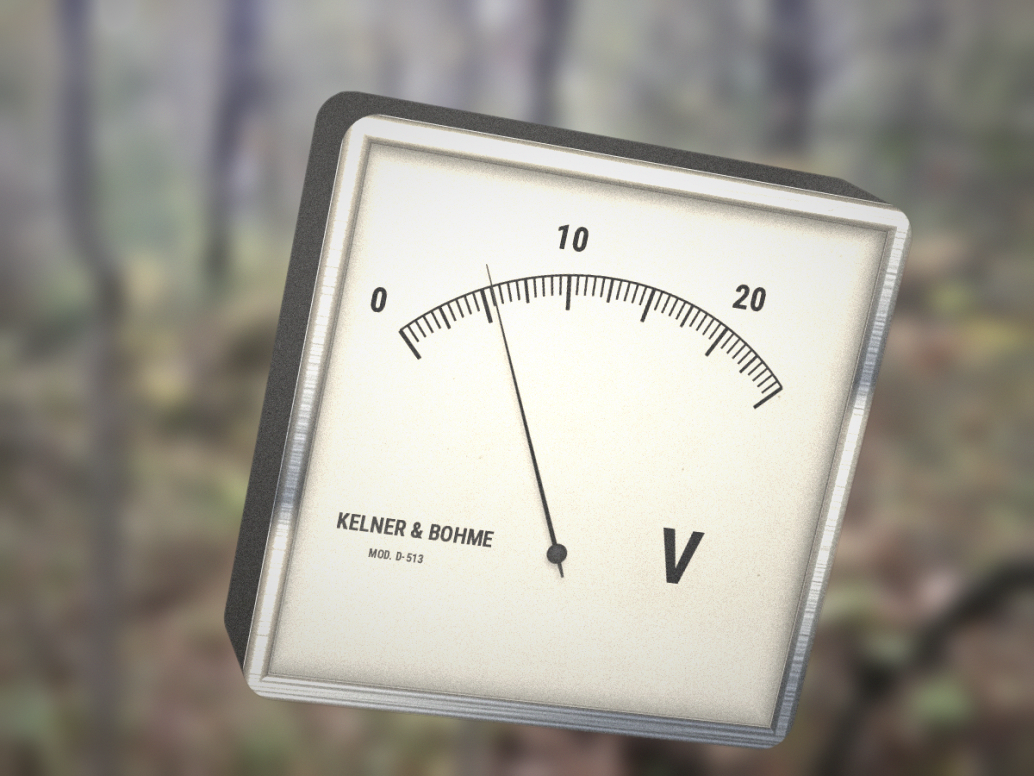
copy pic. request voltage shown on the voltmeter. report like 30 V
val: 5.5 V
